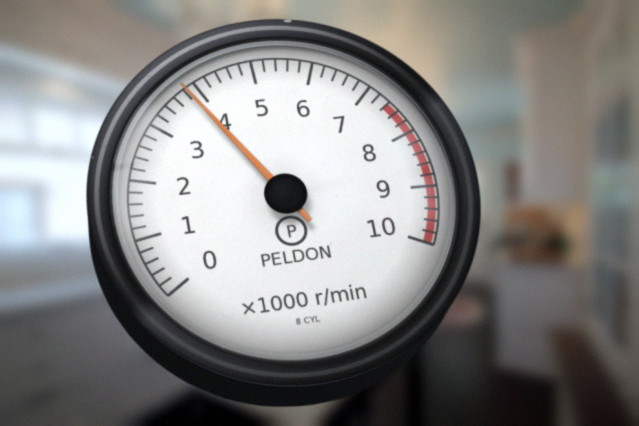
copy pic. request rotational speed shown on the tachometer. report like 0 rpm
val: 3800 rpm
